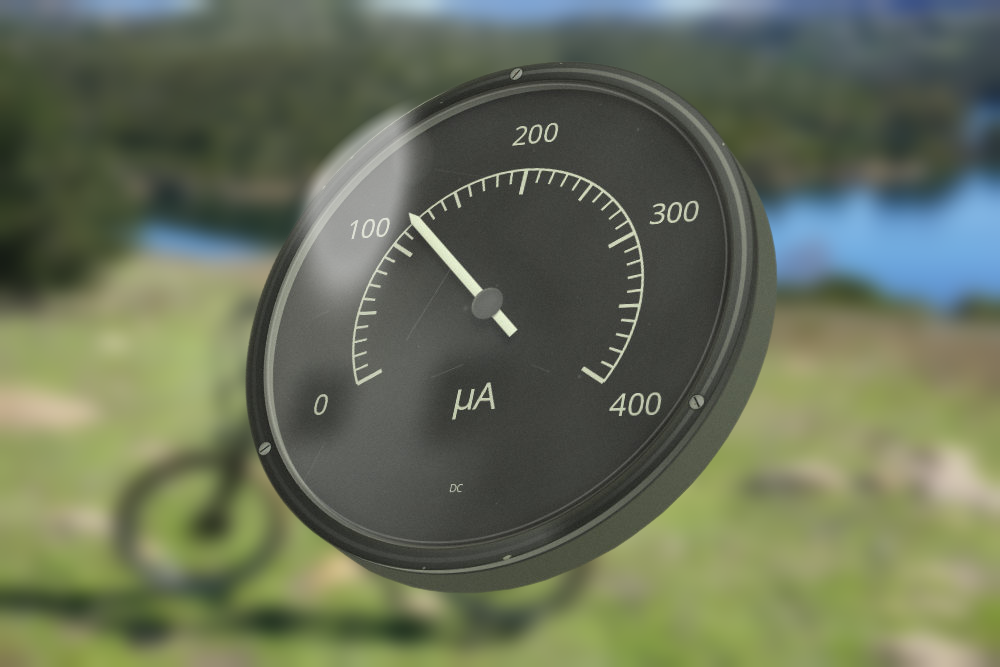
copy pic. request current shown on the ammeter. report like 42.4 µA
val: 120 µA
